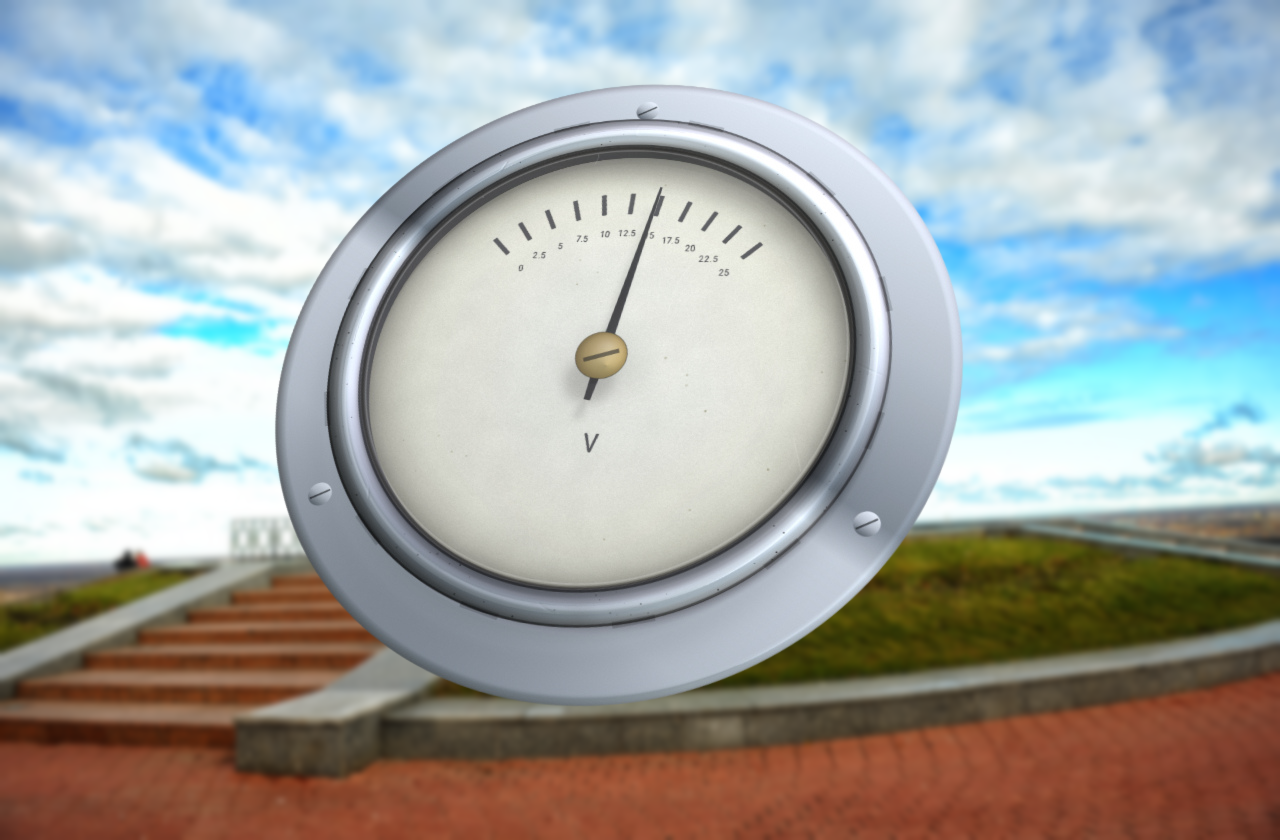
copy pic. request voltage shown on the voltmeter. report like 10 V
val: 15 V
